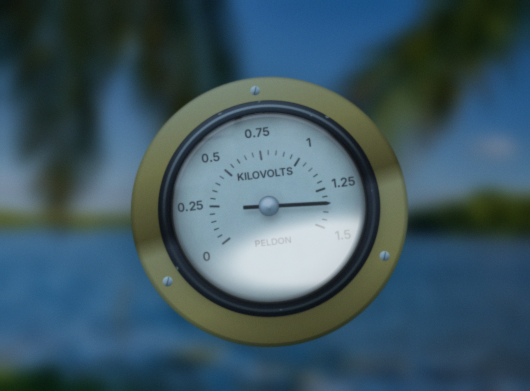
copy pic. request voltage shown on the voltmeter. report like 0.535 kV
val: 1.35 kV
